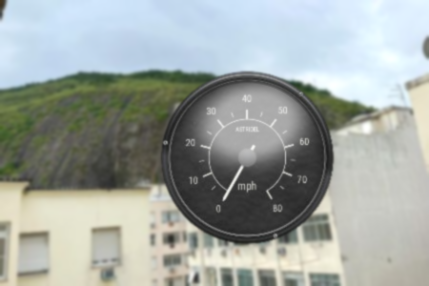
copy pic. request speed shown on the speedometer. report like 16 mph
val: 0 mph
